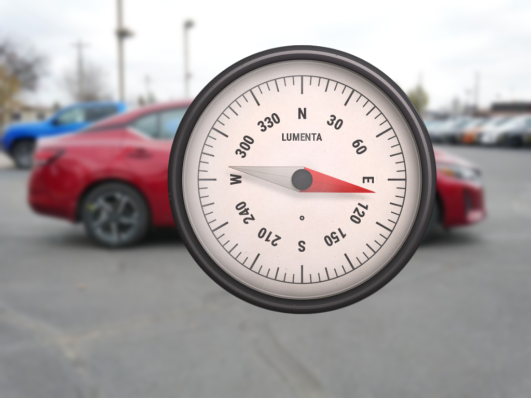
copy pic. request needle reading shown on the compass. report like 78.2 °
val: 100 °
